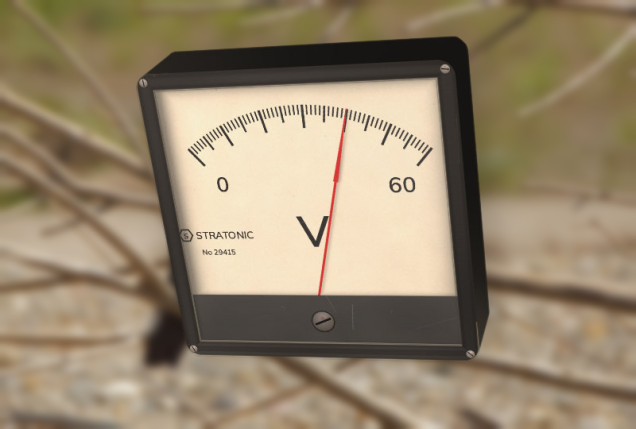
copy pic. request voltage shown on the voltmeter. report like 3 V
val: 40 V
